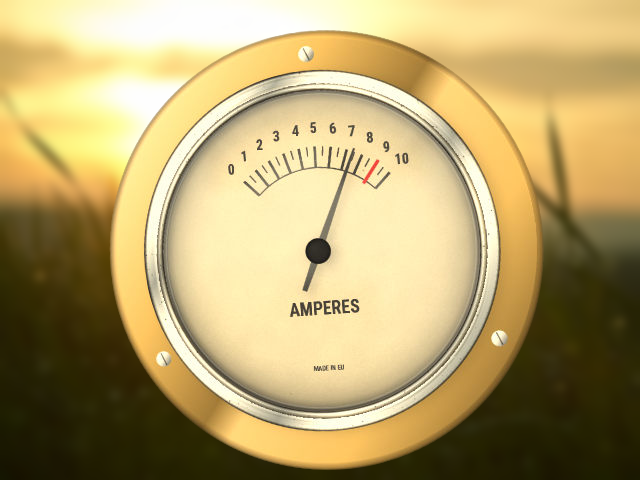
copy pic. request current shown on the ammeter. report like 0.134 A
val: 7.5 A
